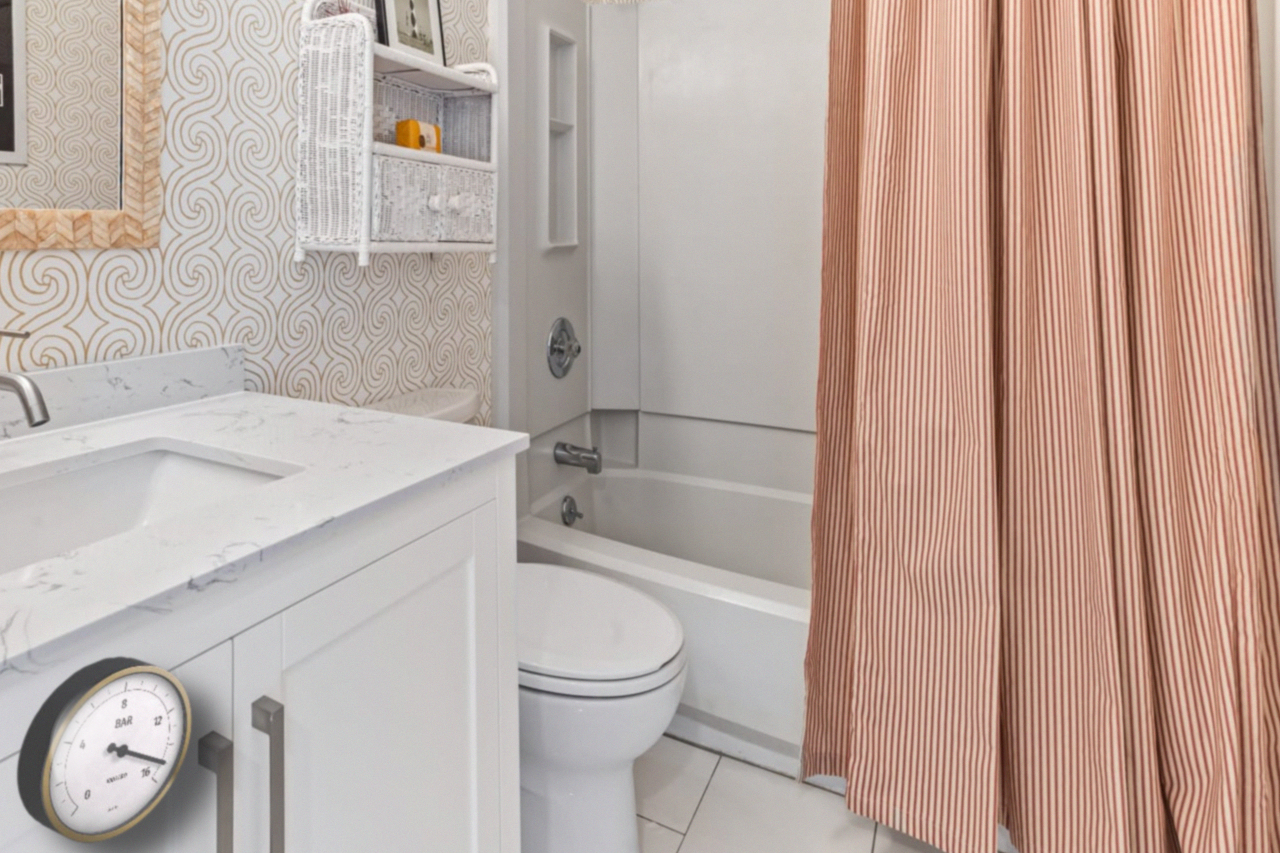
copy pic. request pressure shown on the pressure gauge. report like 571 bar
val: 15 bar
